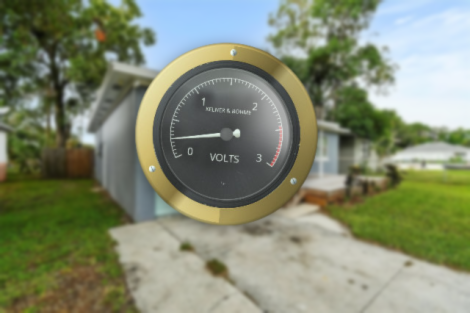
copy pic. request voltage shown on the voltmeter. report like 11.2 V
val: 0.25 V
